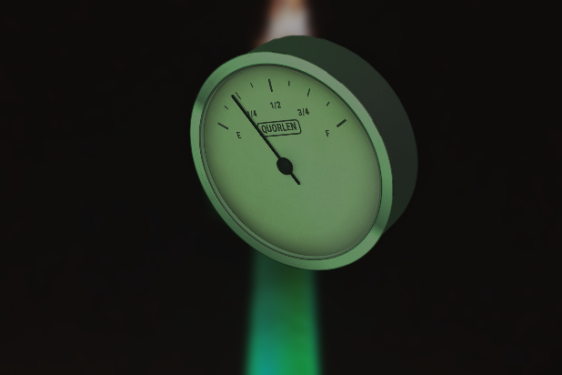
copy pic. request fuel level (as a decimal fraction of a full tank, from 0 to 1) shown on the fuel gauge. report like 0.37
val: 0.25
